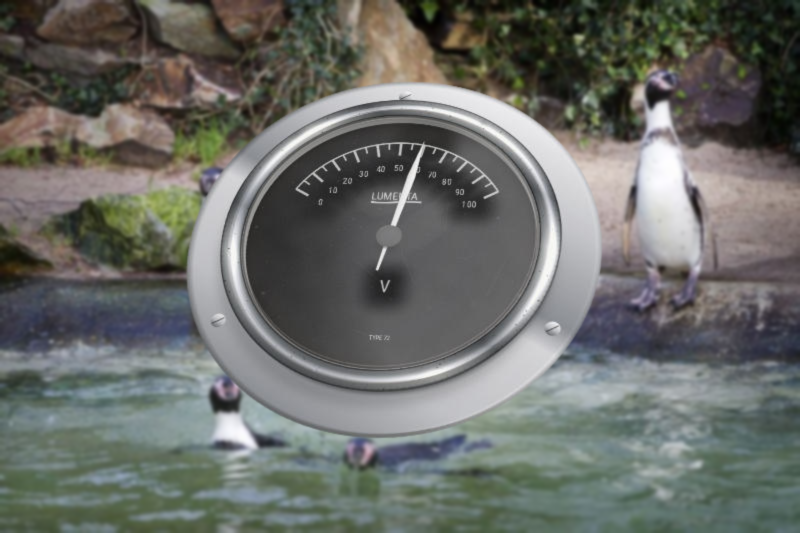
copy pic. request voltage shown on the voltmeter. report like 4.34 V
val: 60 V
